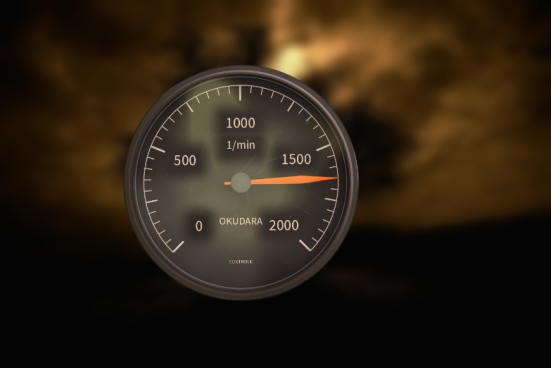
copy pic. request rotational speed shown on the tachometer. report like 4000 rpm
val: 1650 rpm
